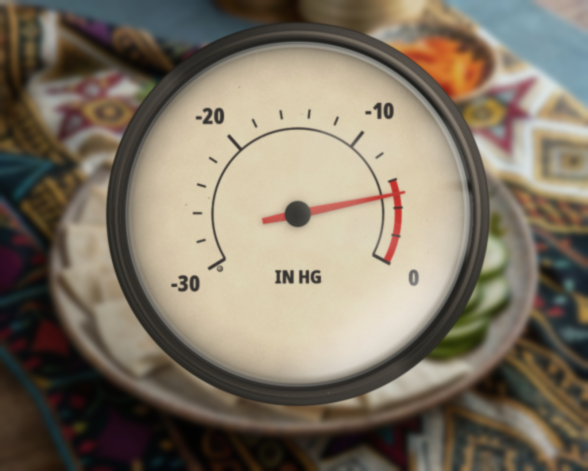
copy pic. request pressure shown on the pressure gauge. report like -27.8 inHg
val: -5 inHg
